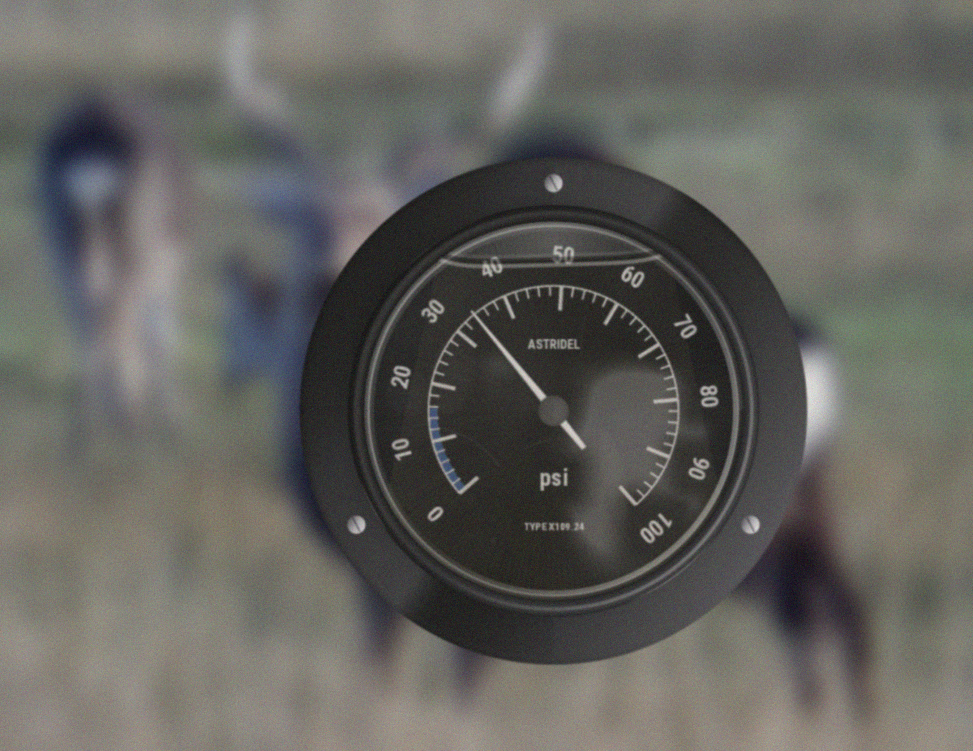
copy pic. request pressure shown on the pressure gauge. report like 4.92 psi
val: 34 psi
